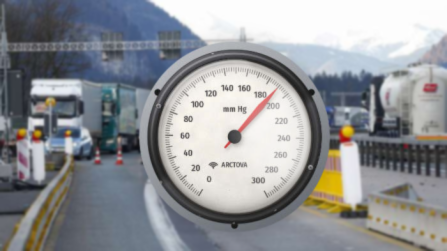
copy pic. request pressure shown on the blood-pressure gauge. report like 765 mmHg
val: 190 mmHg
